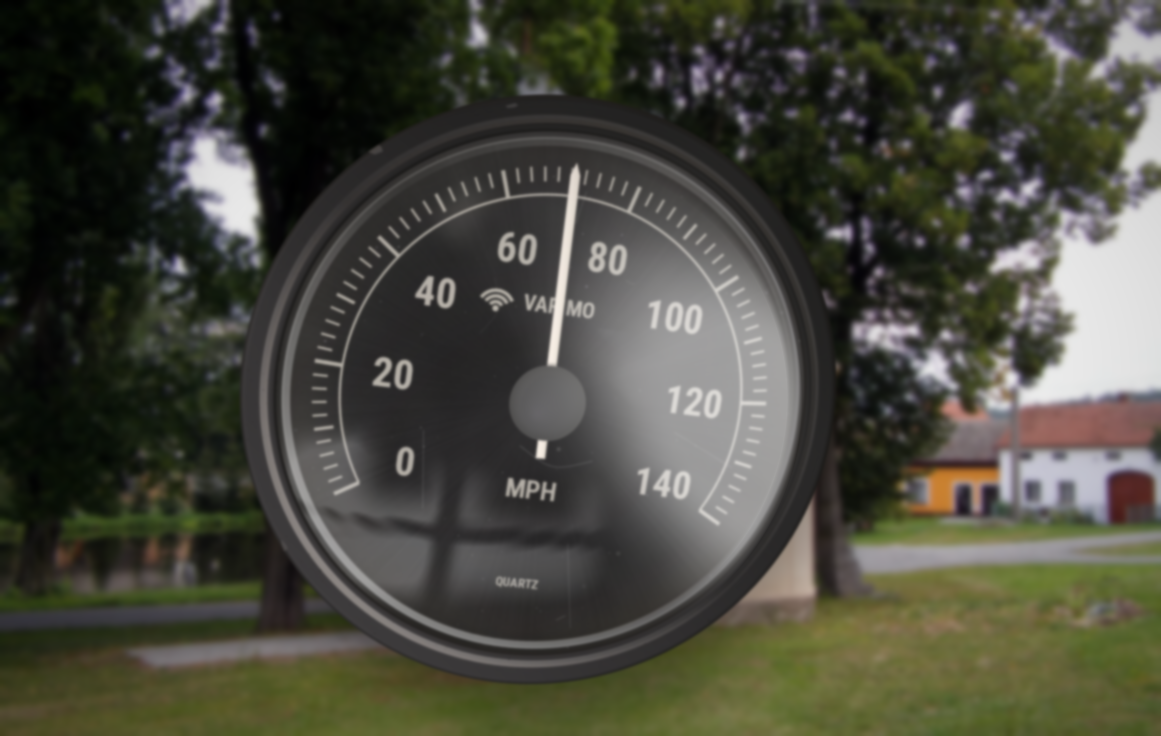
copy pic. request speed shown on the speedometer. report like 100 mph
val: 70 mph
